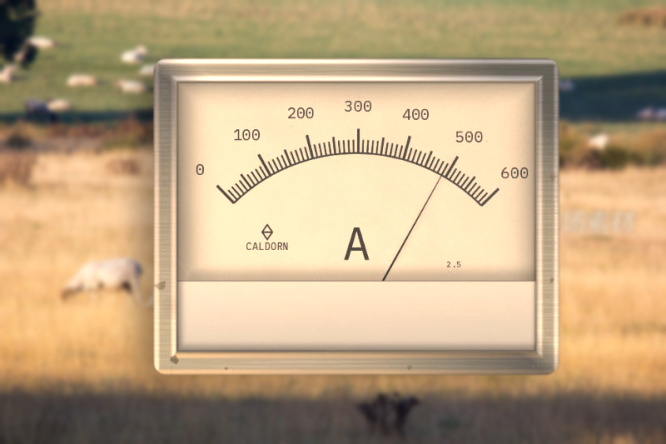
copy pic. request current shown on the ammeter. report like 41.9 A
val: 490 A
